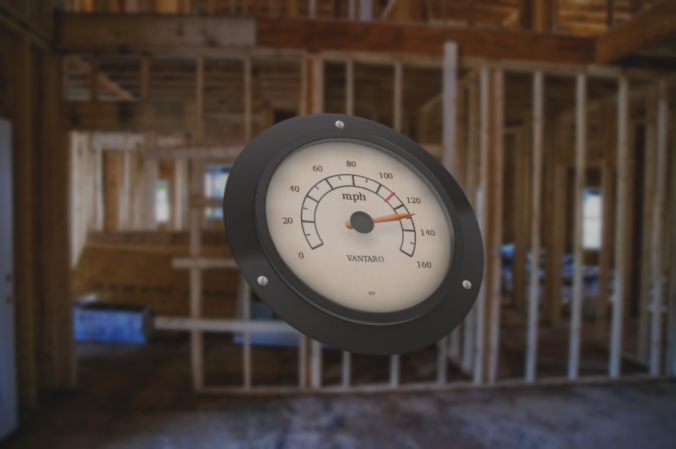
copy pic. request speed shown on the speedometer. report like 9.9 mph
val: 130 mph
